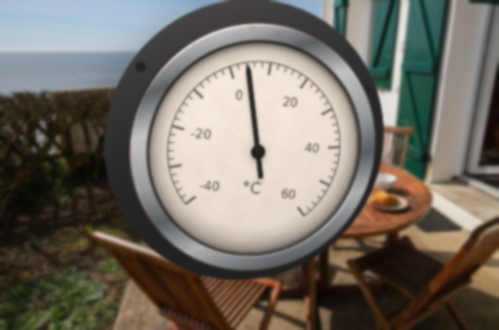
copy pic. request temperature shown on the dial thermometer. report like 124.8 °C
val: 4 °C
